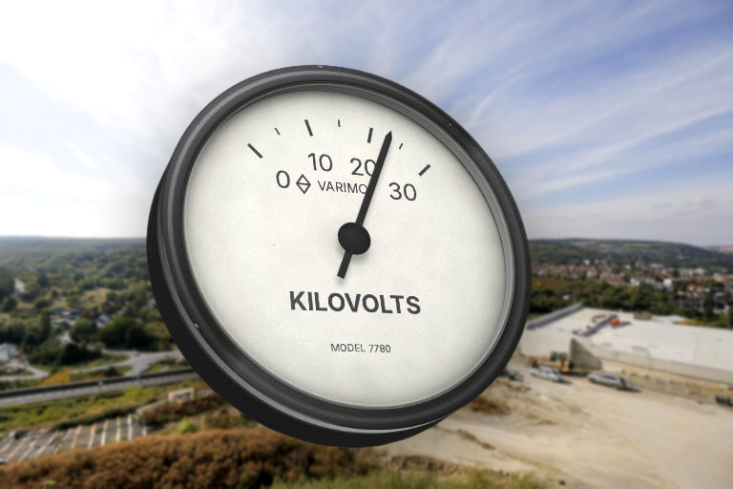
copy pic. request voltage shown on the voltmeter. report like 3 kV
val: 22.5 kV
